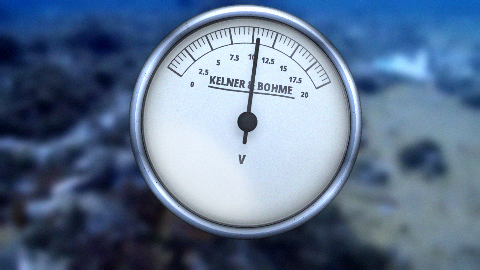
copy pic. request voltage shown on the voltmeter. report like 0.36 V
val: 10.5 V
